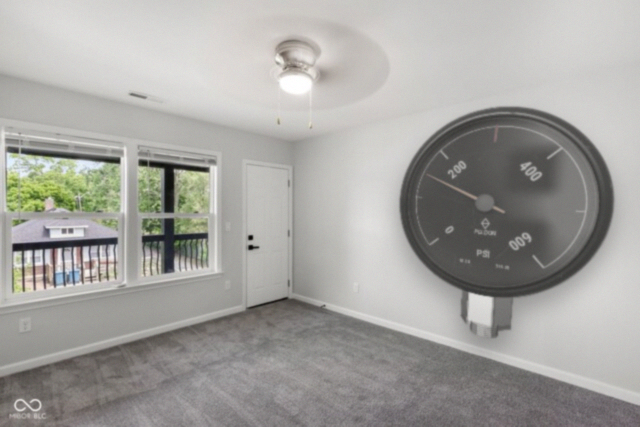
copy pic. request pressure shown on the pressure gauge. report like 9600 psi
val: 150 psi
